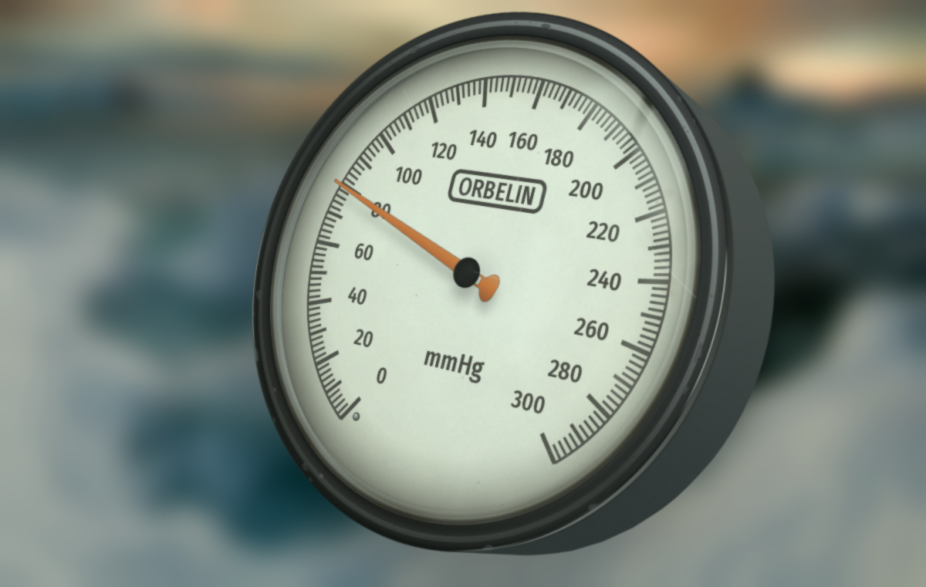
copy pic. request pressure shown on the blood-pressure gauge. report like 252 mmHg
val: 80 mmHg
